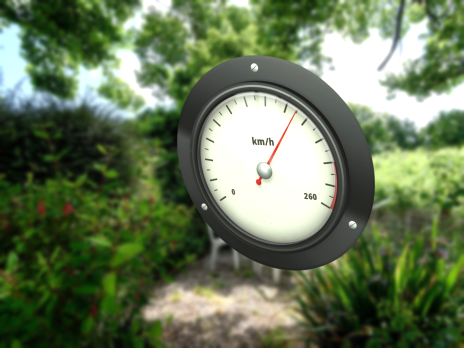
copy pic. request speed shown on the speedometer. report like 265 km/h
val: 170 km/h
